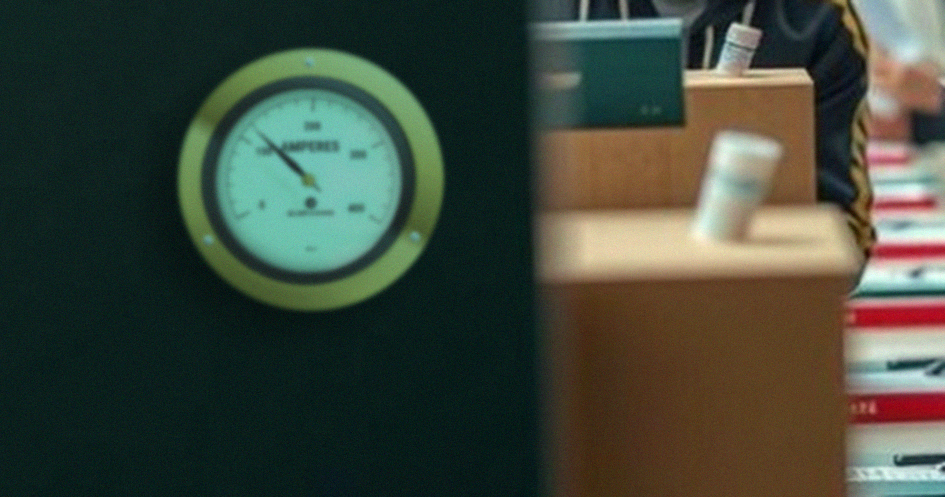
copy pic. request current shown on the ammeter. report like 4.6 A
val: 120 A
